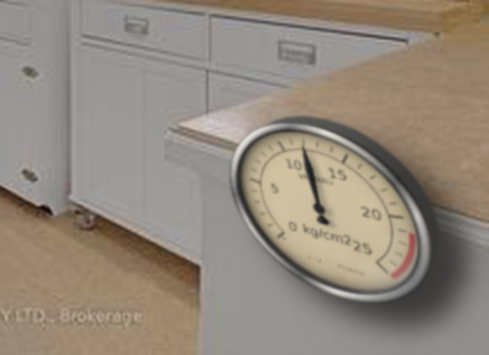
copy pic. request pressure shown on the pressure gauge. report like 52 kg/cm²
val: 12 kg/cm²
